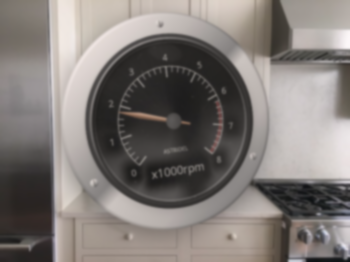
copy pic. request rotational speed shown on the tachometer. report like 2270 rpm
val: 1800 rpm
